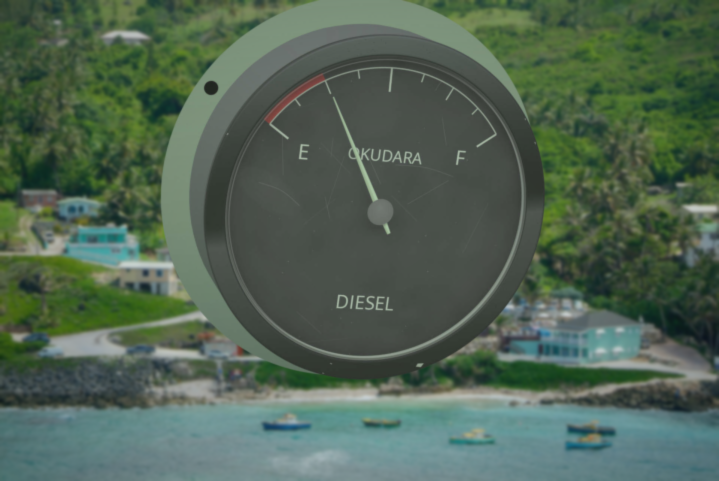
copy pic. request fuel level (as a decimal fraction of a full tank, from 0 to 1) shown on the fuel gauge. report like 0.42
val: 0.25
